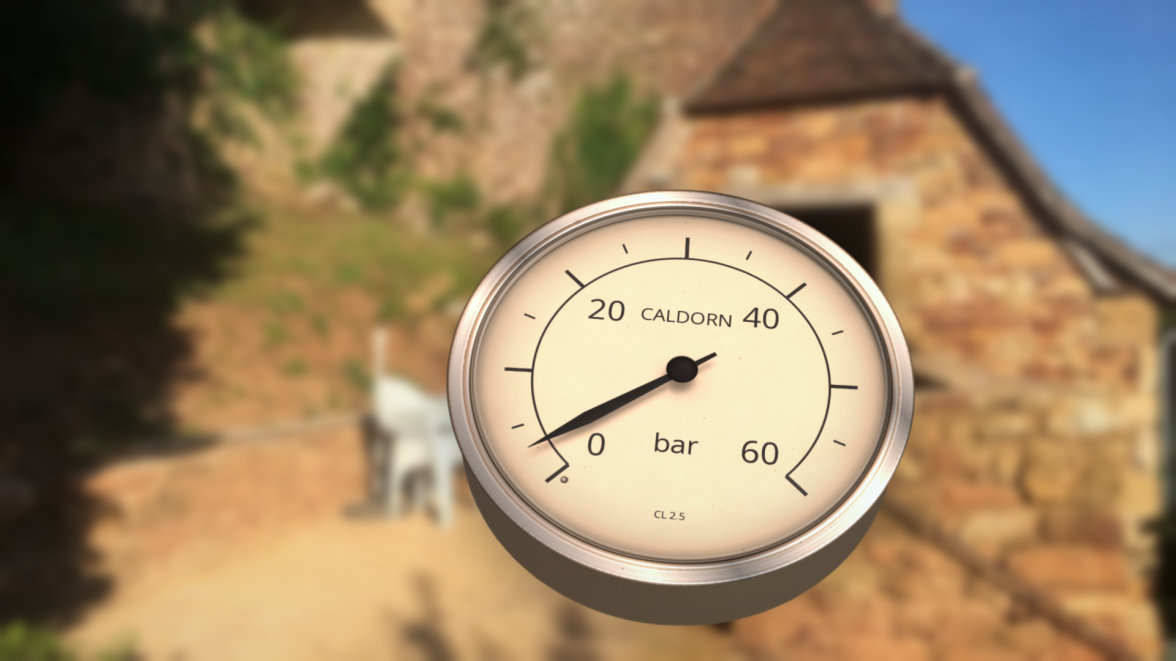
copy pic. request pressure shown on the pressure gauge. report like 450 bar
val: 2.5 bar
